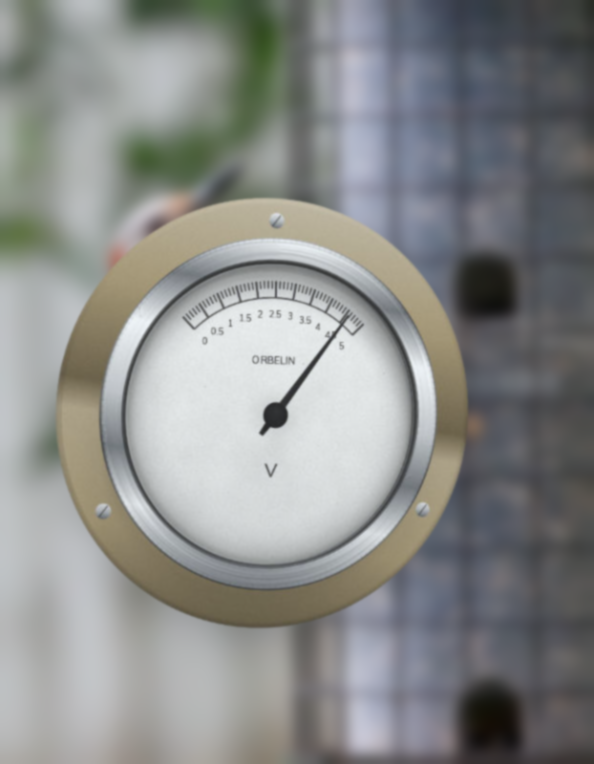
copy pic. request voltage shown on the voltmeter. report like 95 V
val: 4.5 V
